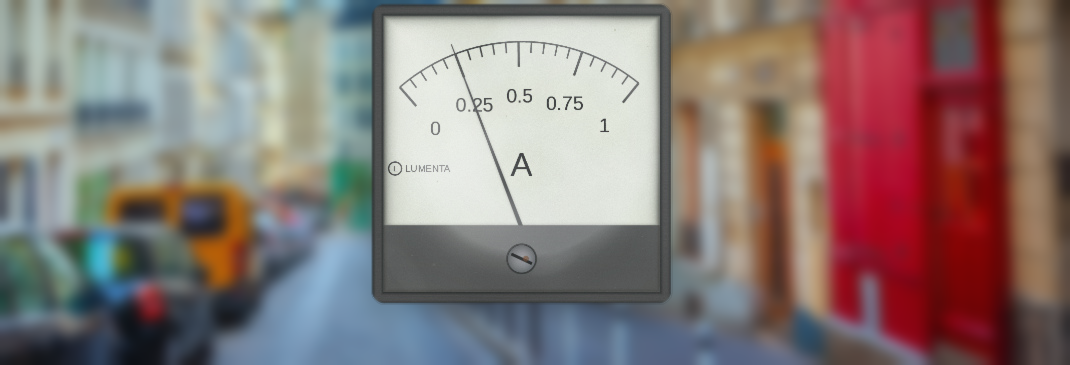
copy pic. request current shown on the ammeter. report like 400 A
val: 0.25 A
